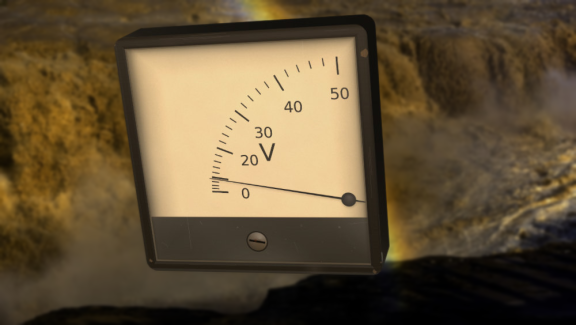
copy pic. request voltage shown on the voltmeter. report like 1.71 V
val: 10 V
